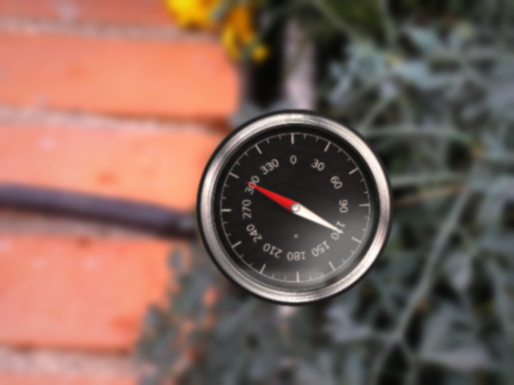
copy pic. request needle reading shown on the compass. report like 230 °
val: 300 °
